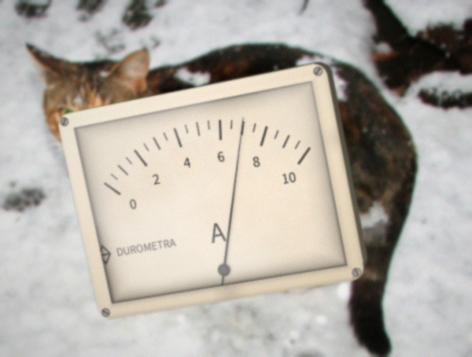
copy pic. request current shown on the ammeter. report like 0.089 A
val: 7 A
